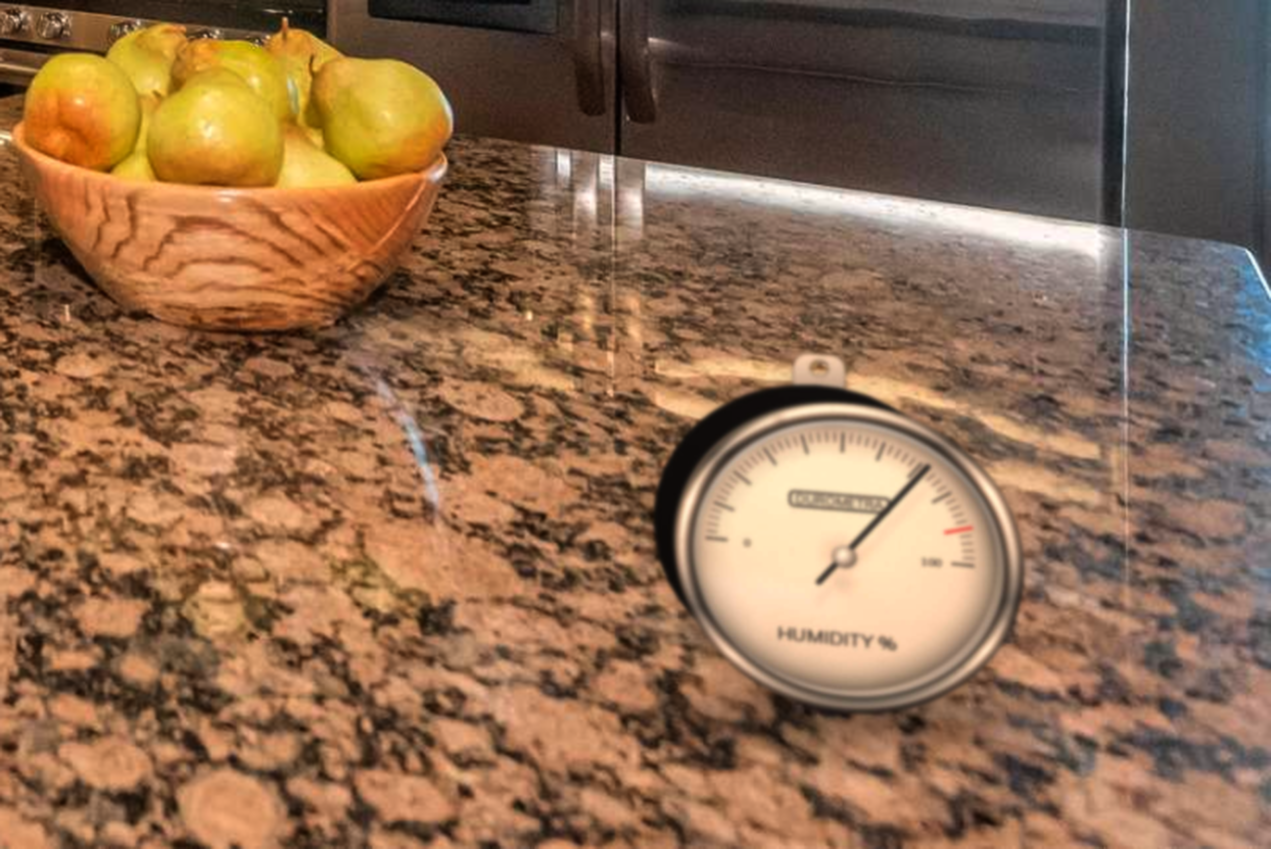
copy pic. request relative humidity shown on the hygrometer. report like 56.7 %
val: 70 %
